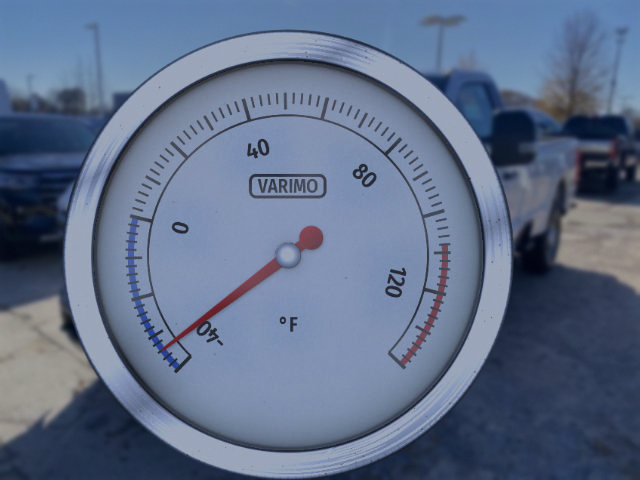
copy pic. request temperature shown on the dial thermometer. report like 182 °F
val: -34 °F
